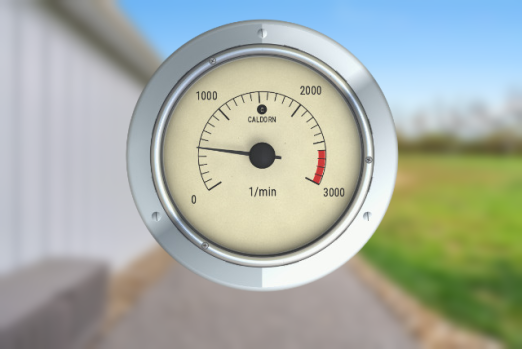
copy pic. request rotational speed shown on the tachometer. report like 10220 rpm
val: 500 rpm
